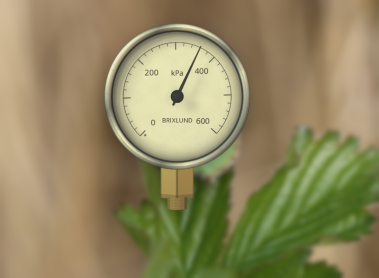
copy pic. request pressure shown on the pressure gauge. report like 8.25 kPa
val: 360 kPa
